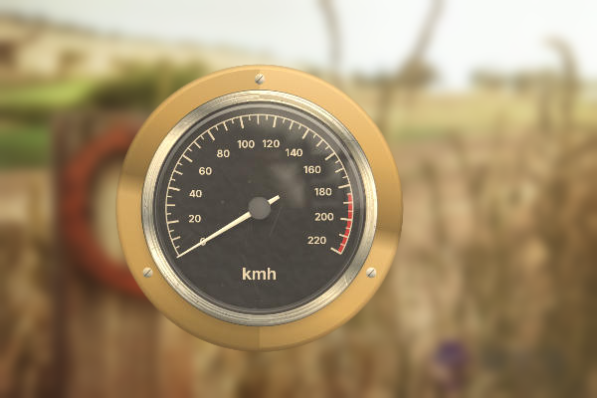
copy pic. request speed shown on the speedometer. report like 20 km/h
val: 0 km/h
